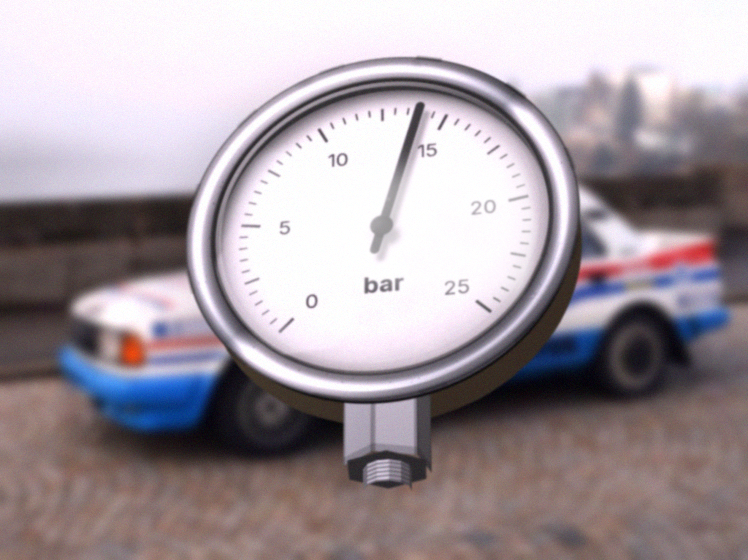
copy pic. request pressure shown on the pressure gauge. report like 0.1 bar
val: 14 bar
